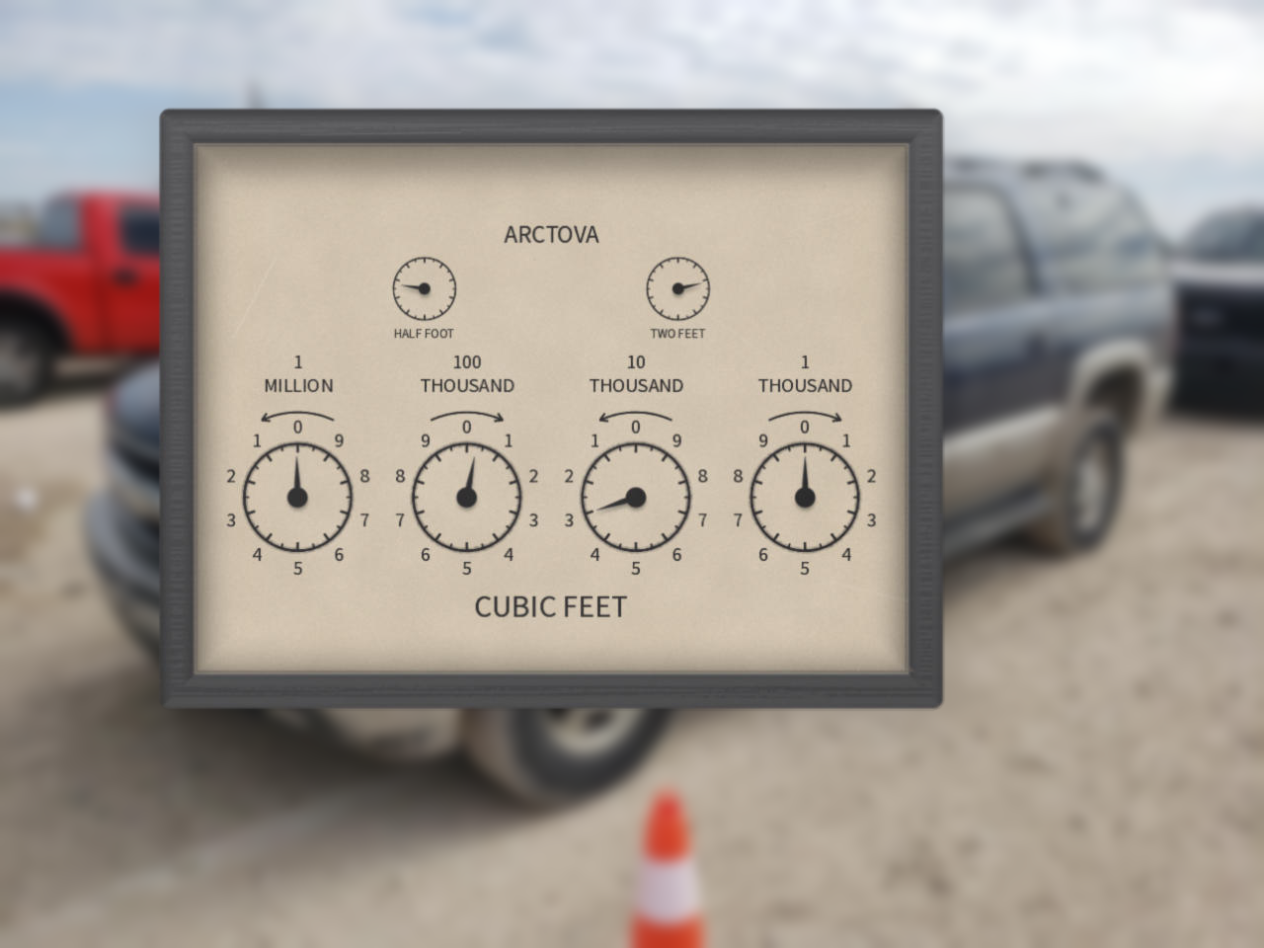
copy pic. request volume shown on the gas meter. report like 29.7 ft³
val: 3000 ft³
